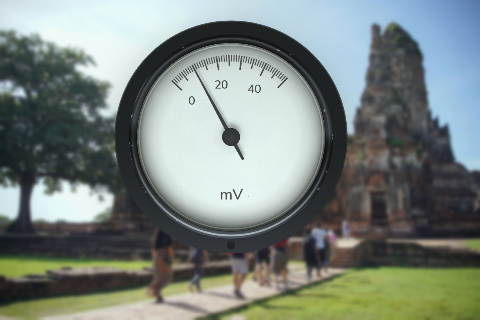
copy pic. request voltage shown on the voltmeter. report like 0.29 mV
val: 10 mV
